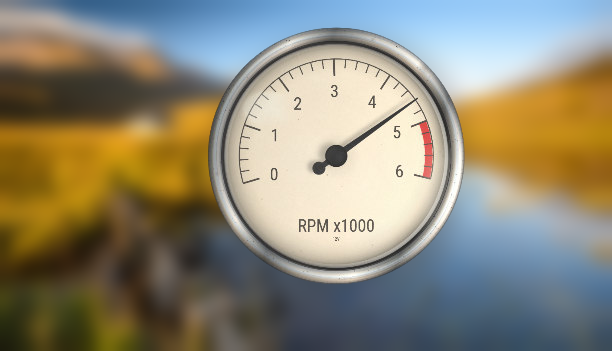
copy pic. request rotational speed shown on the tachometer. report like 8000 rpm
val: 4600 rpm
